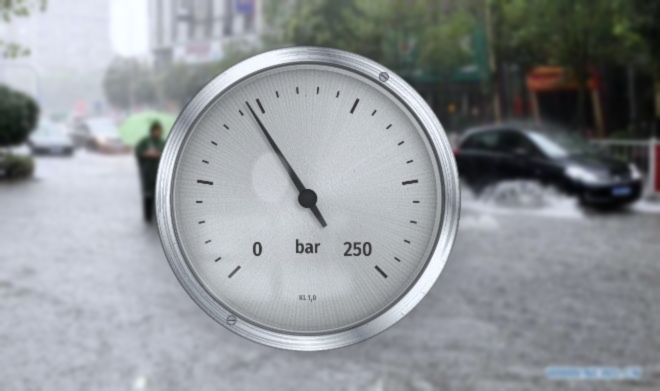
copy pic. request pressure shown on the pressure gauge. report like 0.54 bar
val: 95 bar
